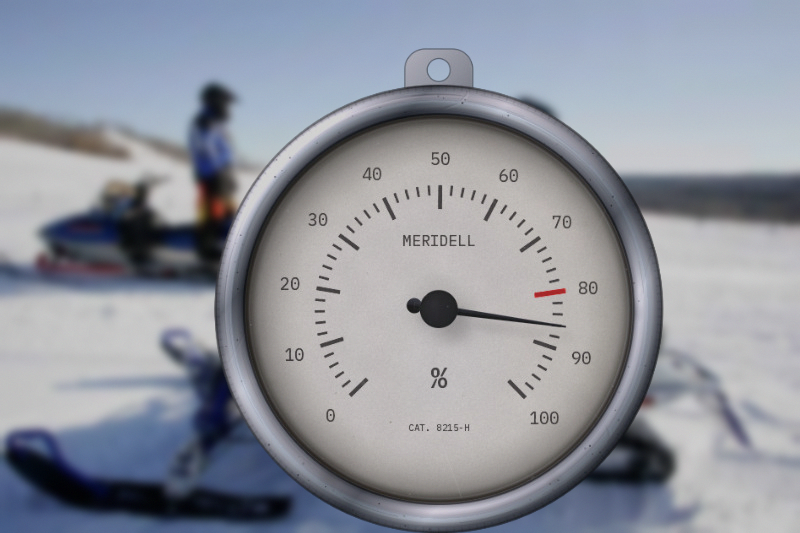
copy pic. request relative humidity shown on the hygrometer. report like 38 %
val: 86 %
